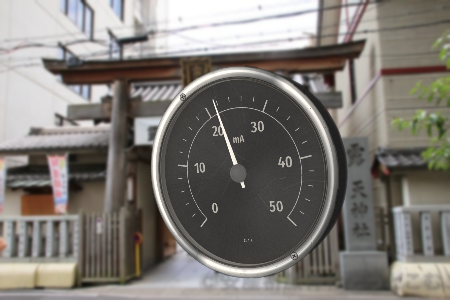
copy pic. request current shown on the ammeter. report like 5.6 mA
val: 22 mA
